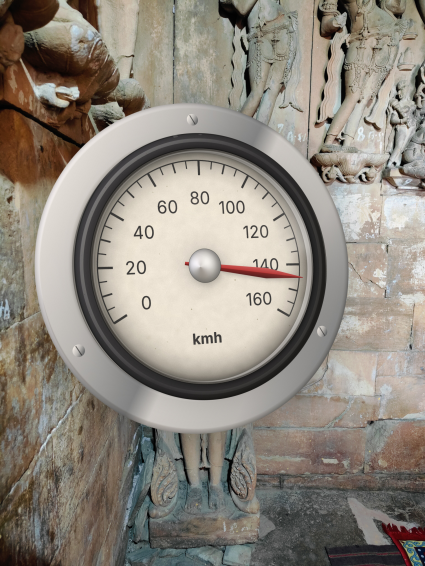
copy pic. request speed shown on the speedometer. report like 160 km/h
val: 145 km/h
